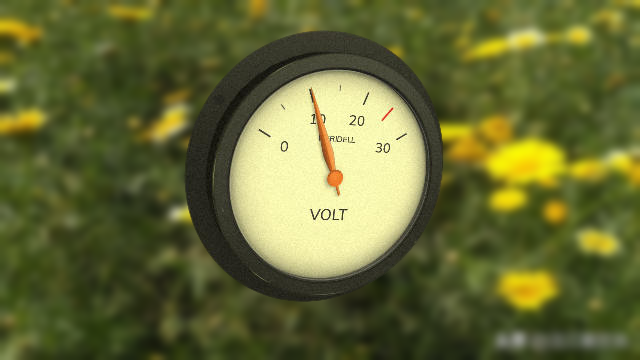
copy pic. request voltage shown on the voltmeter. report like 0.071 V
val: 10 V
